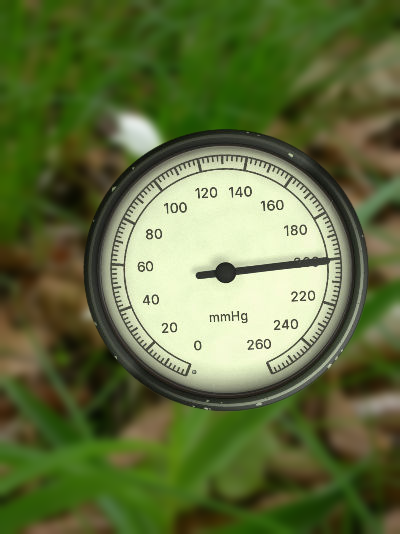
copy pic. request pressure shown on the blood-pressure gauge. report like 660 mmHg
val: 200 mmHg
